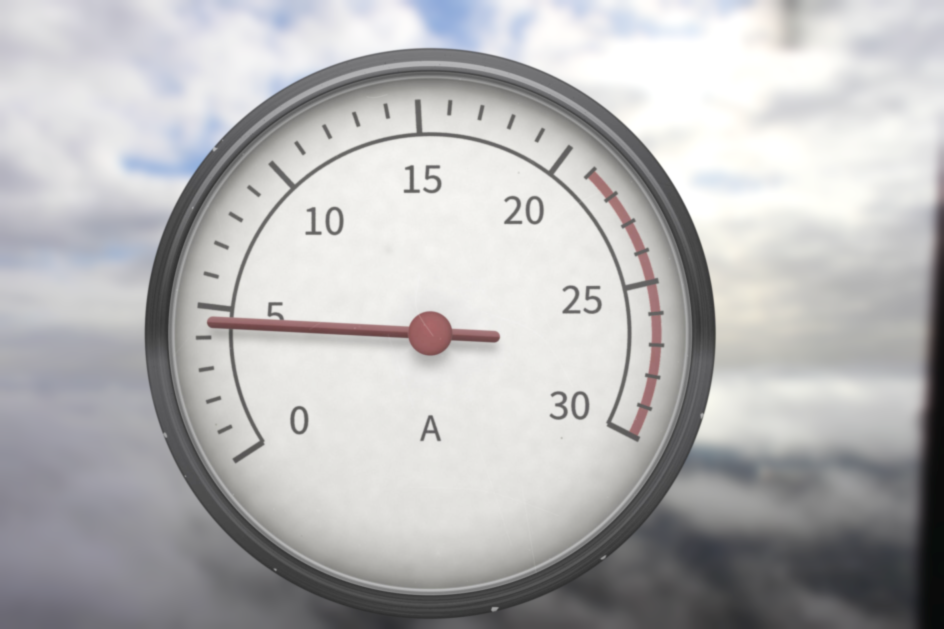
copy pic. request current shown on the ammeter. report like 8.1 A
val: 4.5 A
